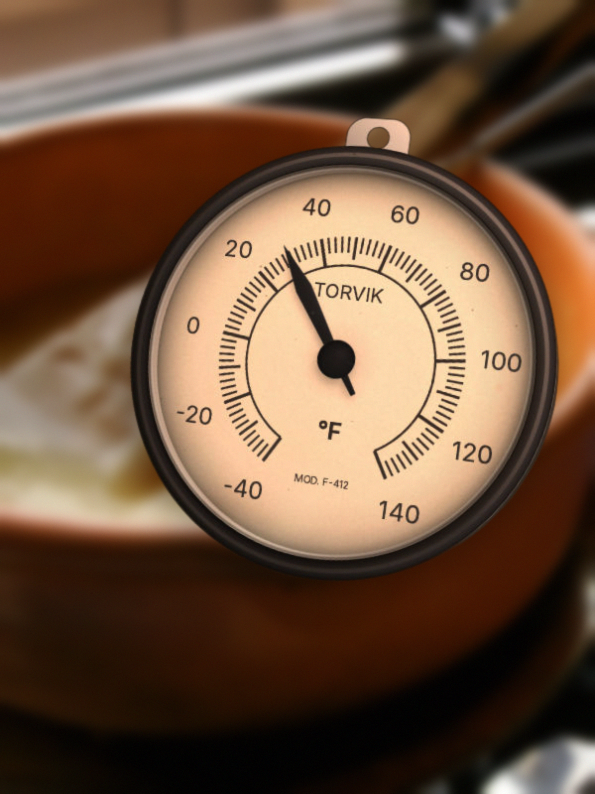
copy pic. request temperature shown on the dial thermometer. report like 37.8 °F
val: 30 °F
